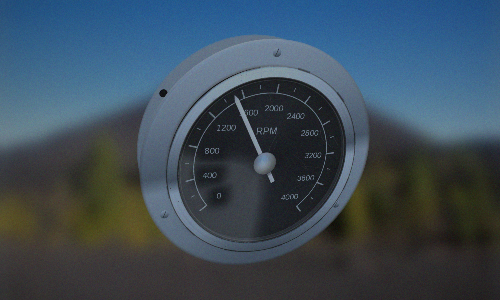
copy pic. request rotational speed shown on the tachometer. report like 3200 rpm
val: 1500 rpm
